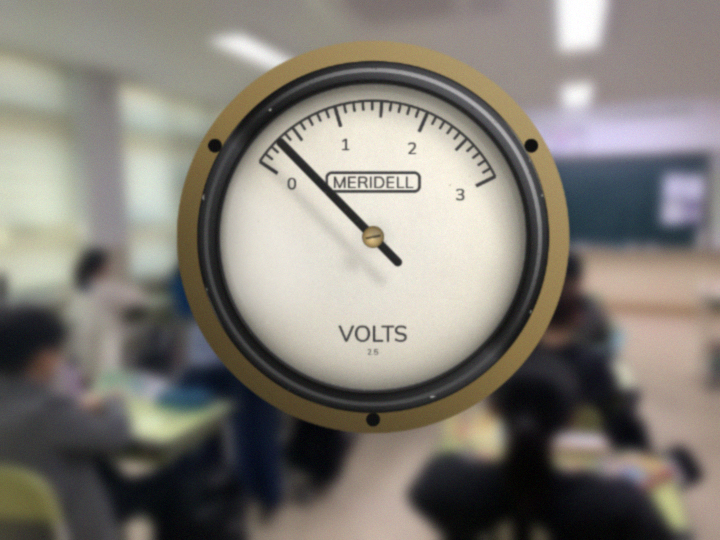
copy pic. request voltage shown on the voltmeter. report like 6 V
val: 0.3 V
